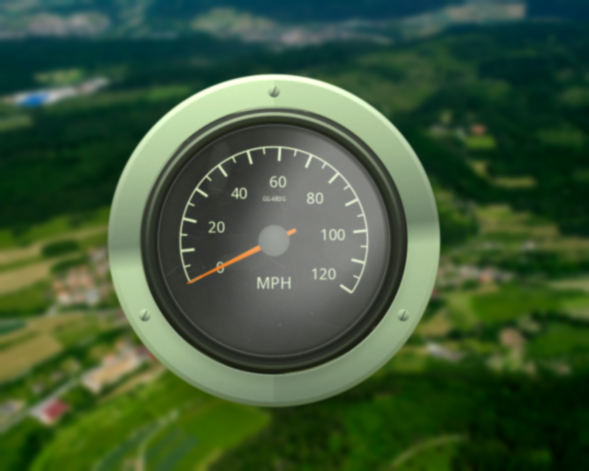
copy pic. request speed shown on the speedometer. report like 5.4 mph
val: 0 mph
